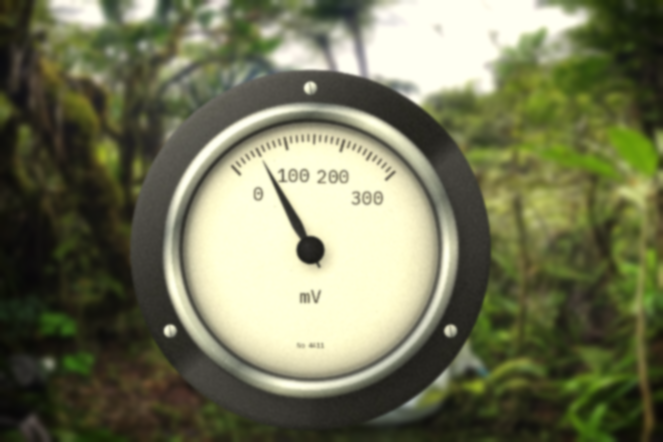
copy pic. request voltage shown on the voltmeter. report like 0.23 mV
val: 50 mV
